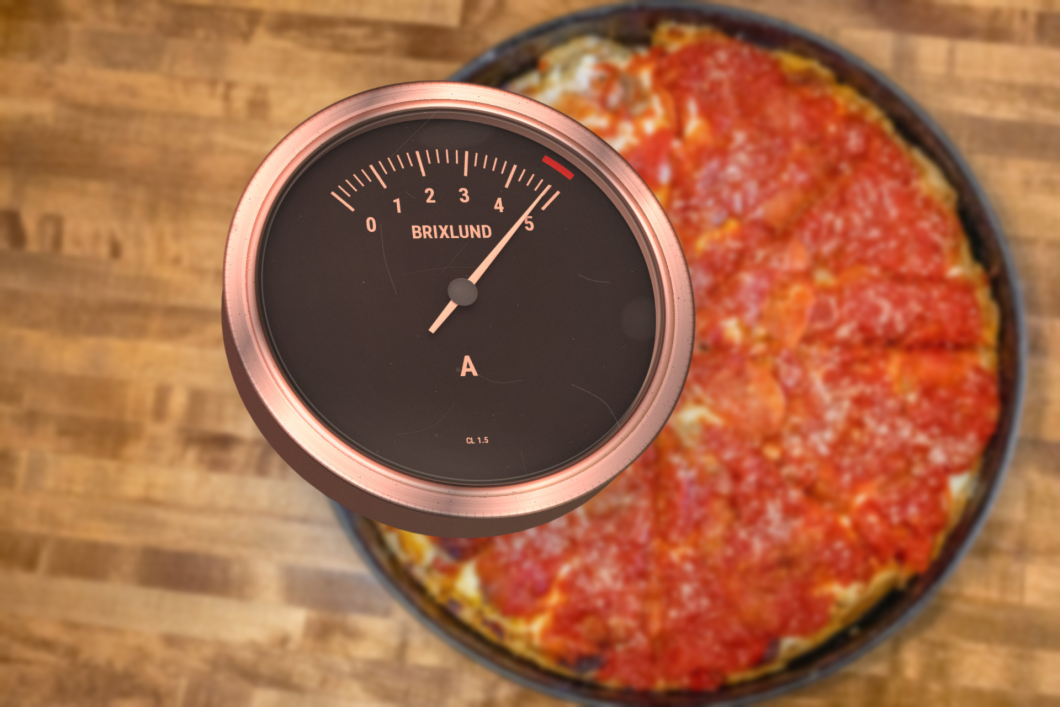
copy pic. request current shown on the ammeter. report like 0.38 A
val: 4.8 A
